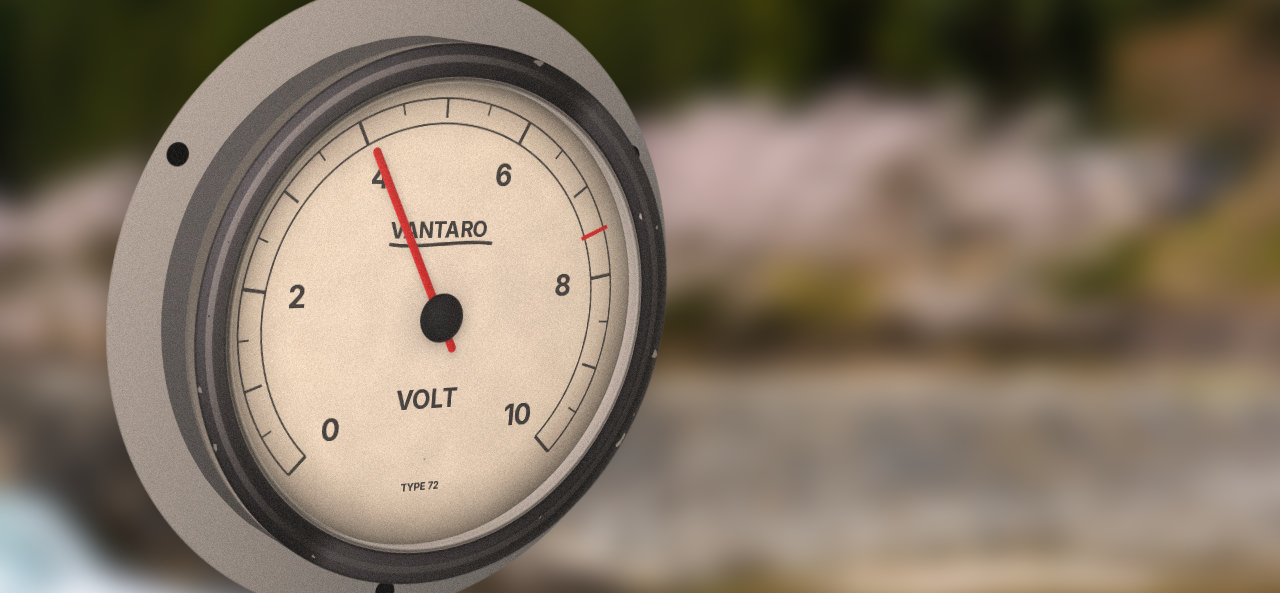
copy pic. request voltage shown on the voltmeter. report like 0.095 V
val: 4 V
